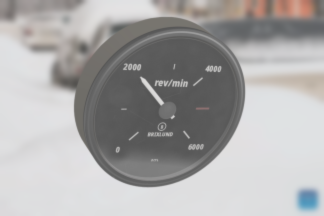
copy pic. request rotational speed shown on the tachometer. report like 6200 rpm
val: 2000 rpm
